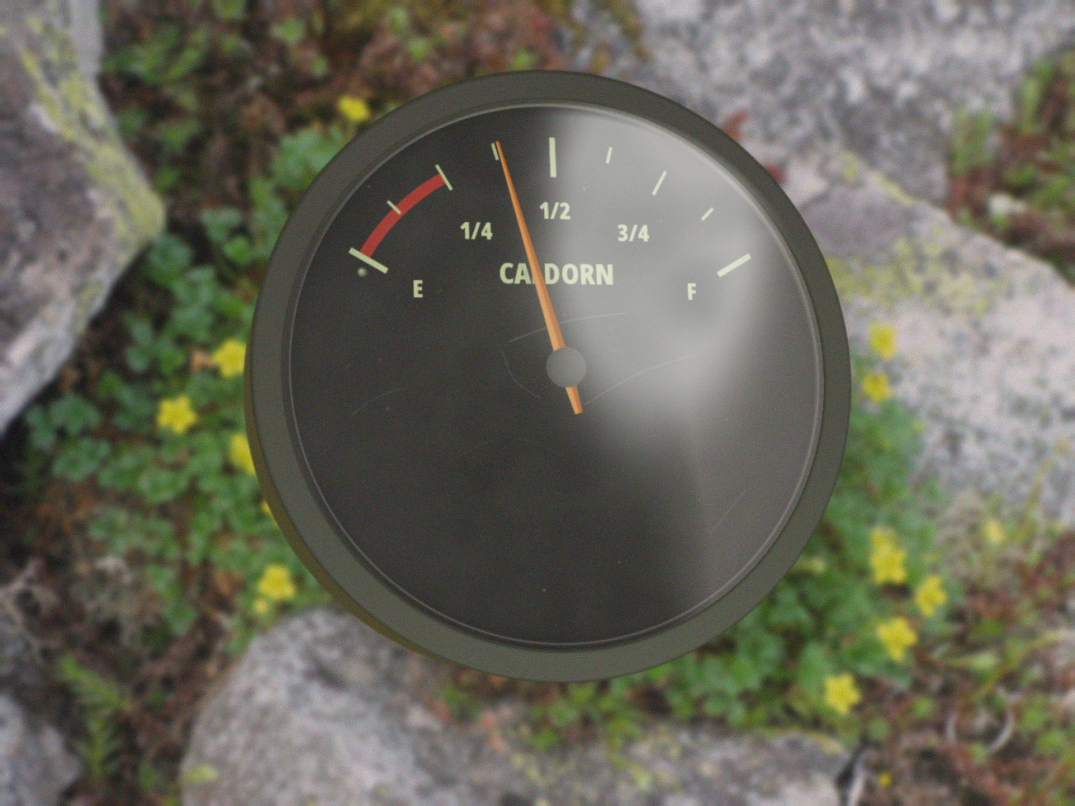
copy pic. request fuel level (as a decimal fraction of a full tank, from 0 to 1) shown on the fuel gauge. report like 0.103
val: 0.375
